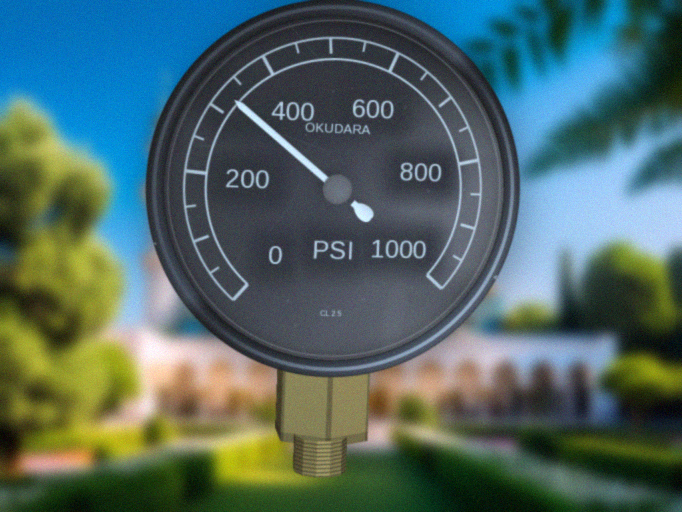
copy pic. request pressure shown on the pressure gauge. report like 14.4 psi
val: 325 psi
